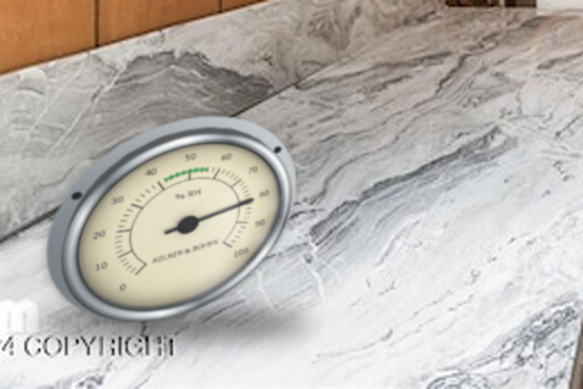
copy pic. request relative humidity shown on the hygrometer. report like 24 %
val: 80 %
